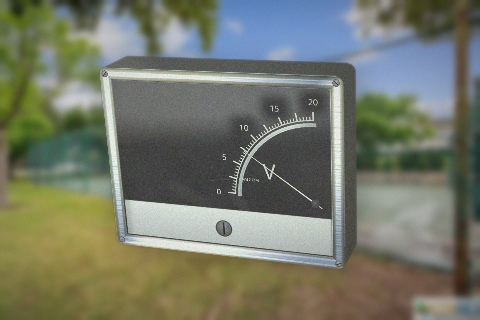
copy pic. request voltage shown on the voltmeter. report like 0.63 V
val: 7.5 V
